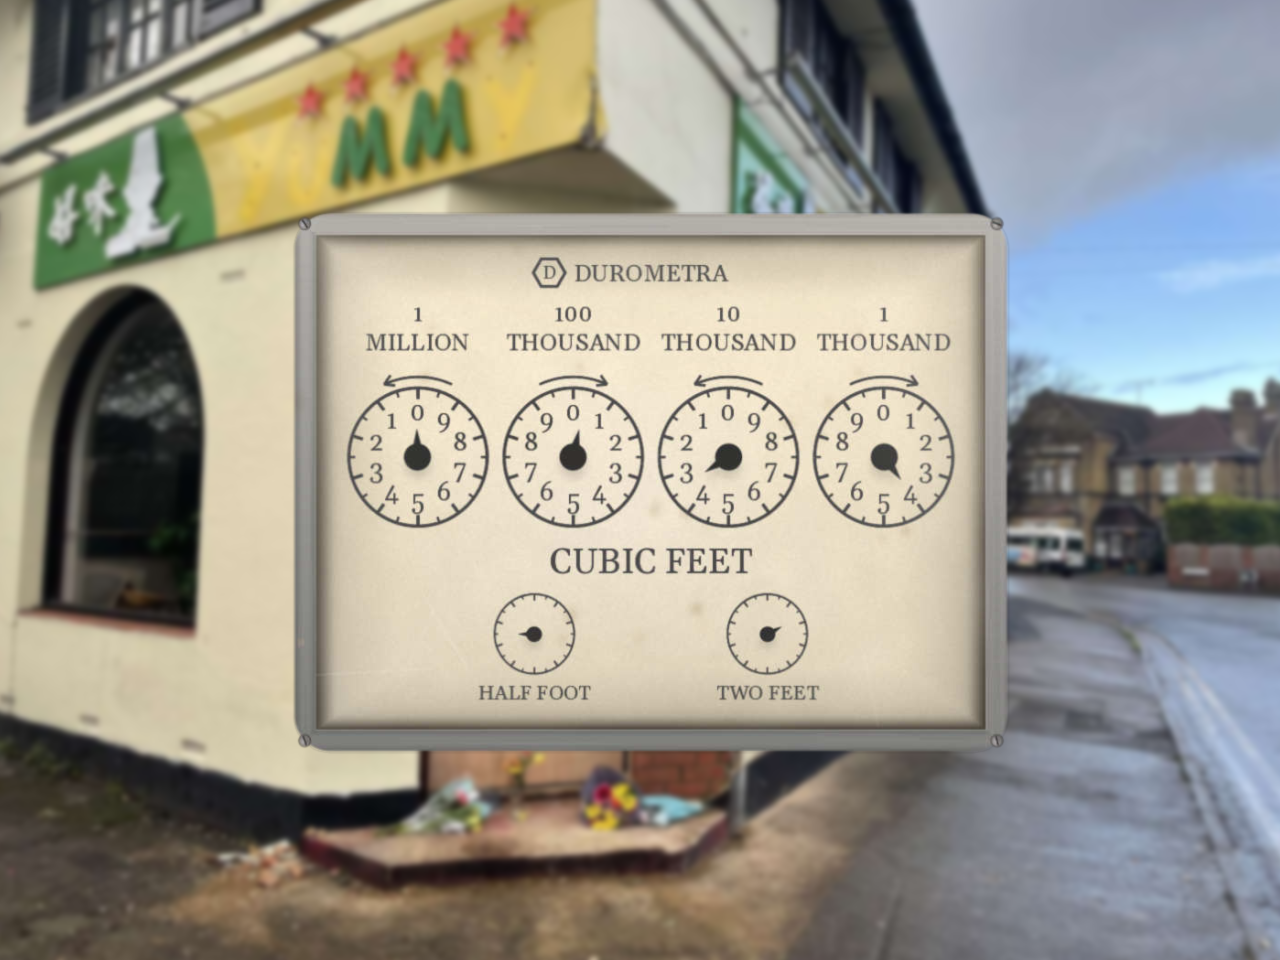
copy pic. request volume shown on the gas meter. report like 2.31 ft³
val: 3400 ft³
